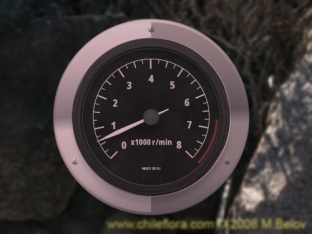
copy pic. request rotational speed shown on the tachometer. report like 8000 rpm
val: 625 rpm
